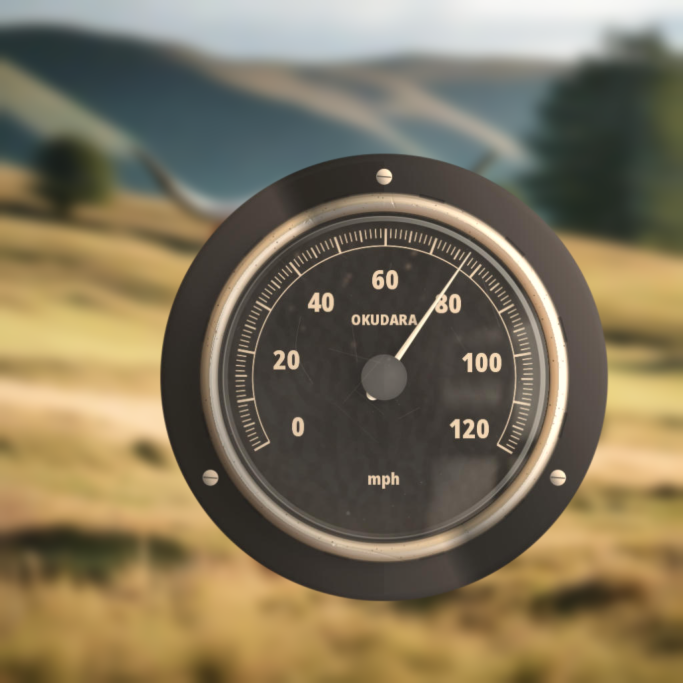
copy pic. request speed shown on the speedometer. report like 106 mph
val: 77 mph
